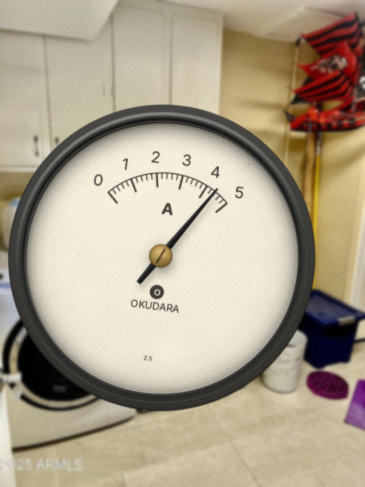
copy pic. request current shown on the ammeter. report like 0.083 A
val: 4.4 A
